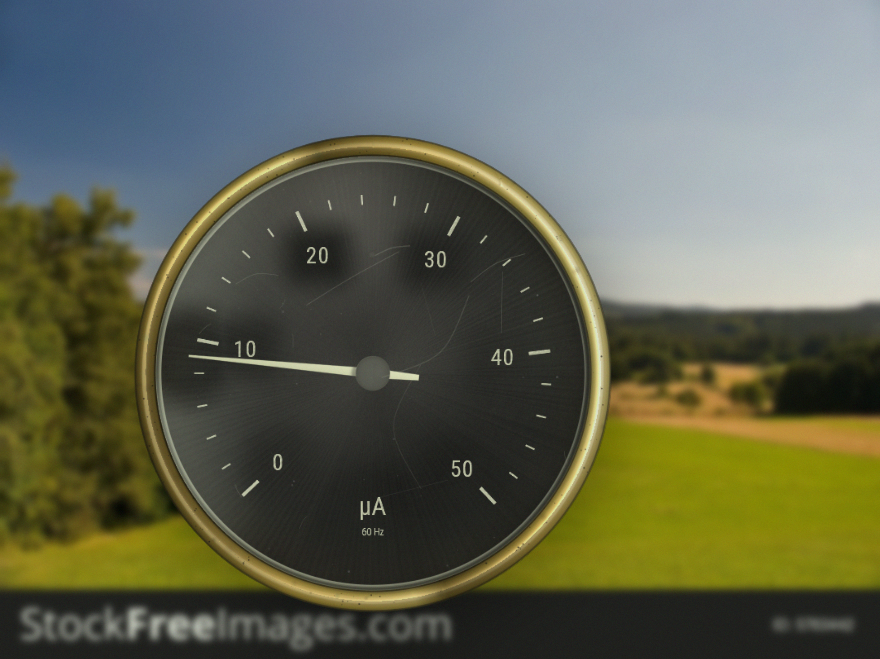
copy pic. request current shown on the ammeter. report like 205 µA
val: 9 µA
